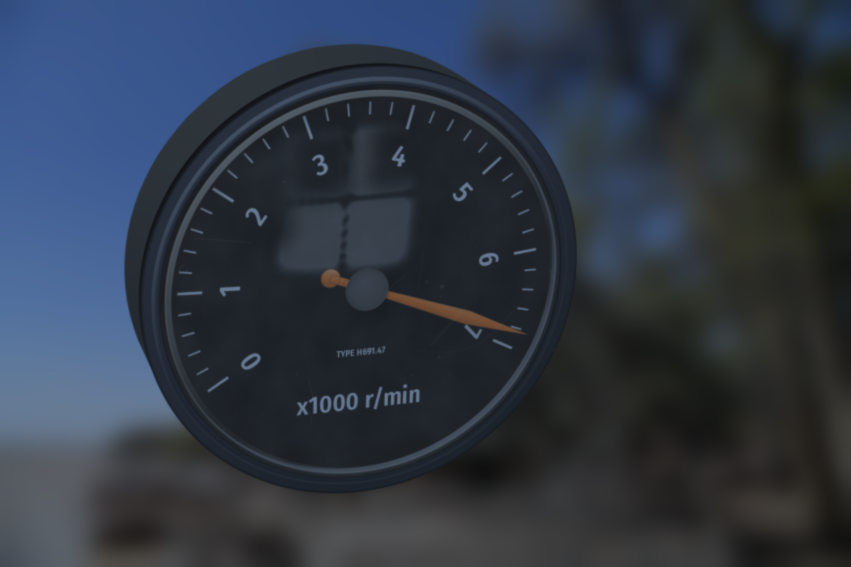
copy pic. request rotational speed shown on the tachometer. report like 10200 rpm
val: 6800 rpm
